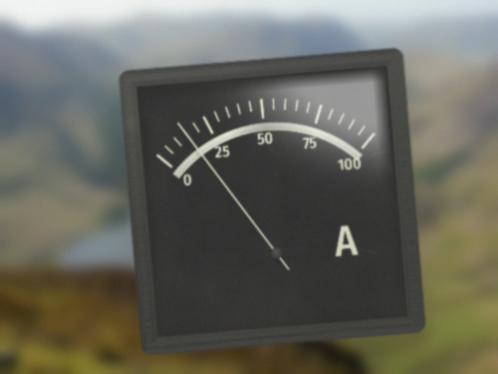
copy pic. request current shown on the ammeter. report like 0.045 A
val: 15 A
